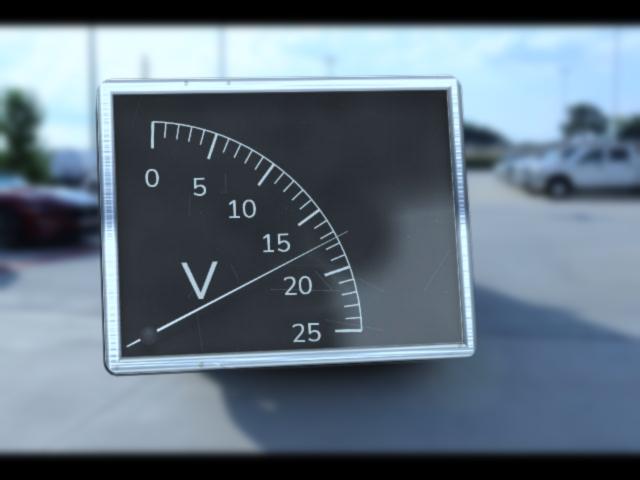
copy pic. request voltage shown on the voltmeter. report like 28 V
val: 17.5 V
